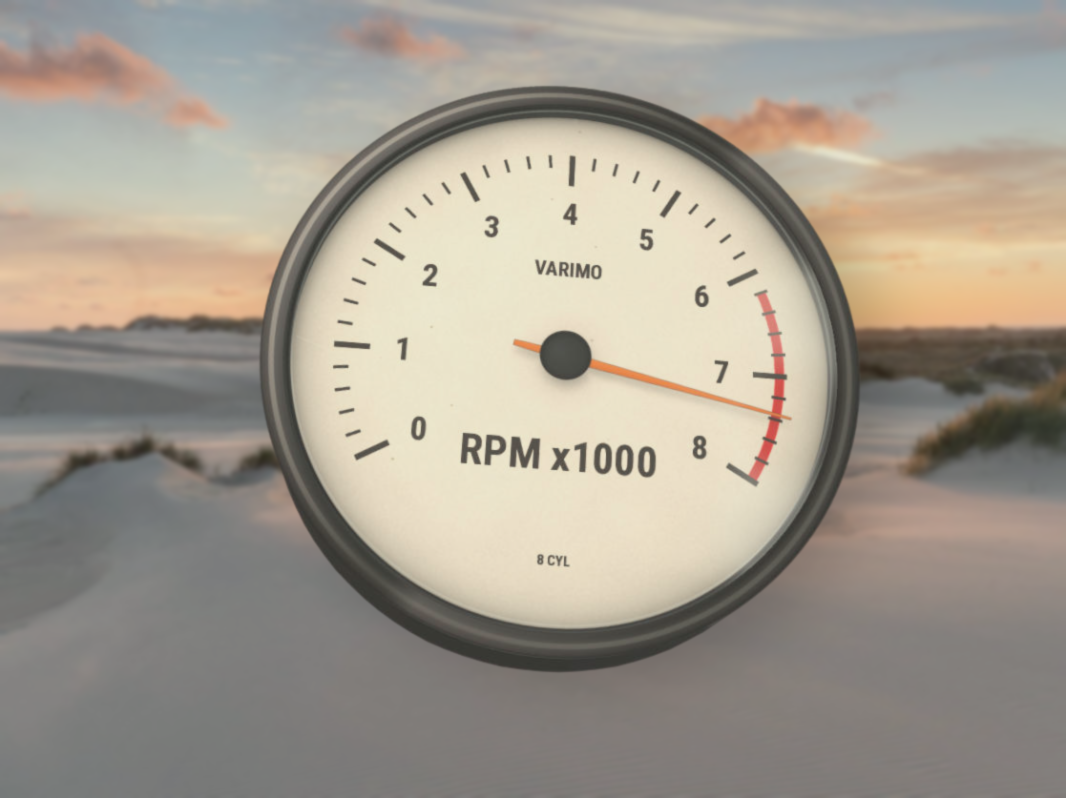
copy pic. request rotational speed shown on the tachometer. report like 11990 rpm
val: 7400 rpm
